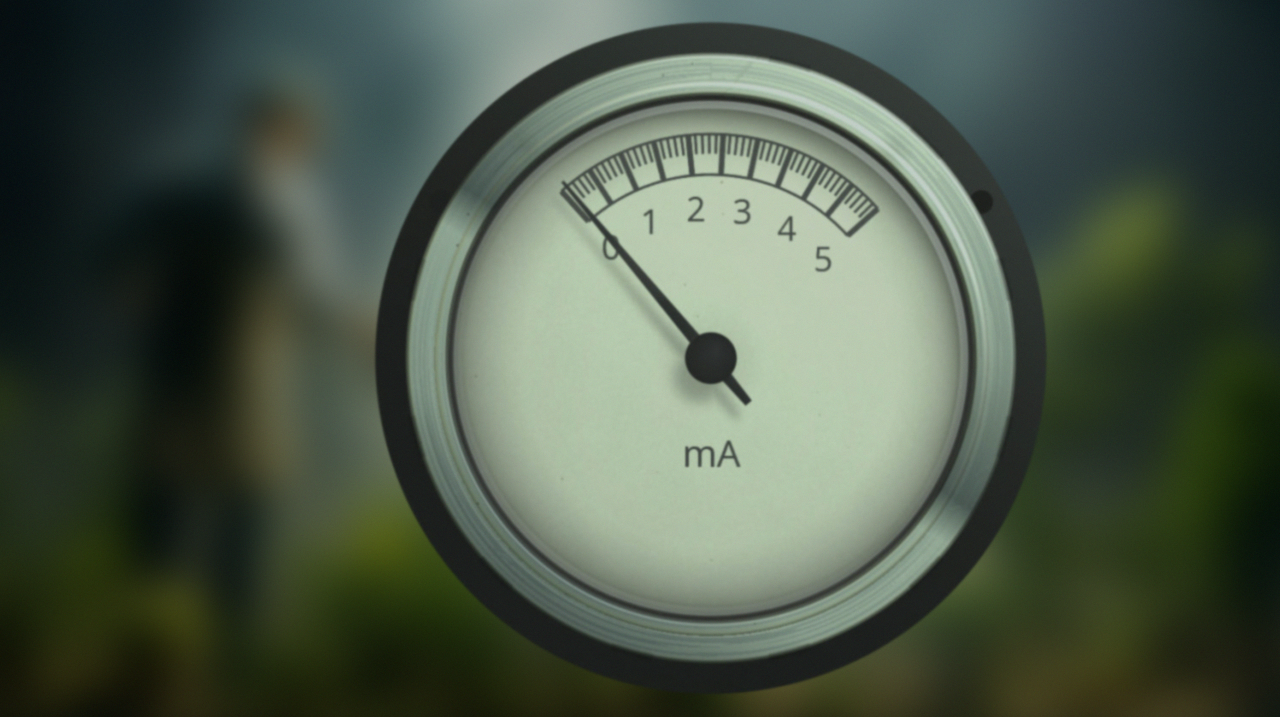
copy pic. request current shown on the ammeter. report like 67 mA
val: 0.1 mA
